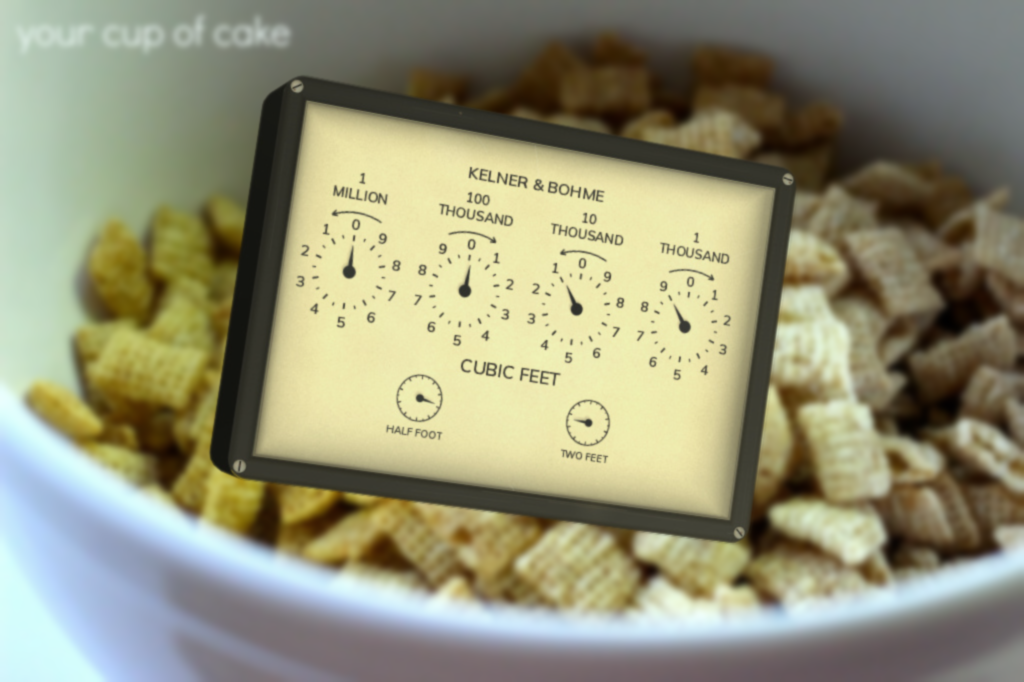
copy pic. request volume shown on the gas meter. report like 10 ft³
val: 900 ft³
